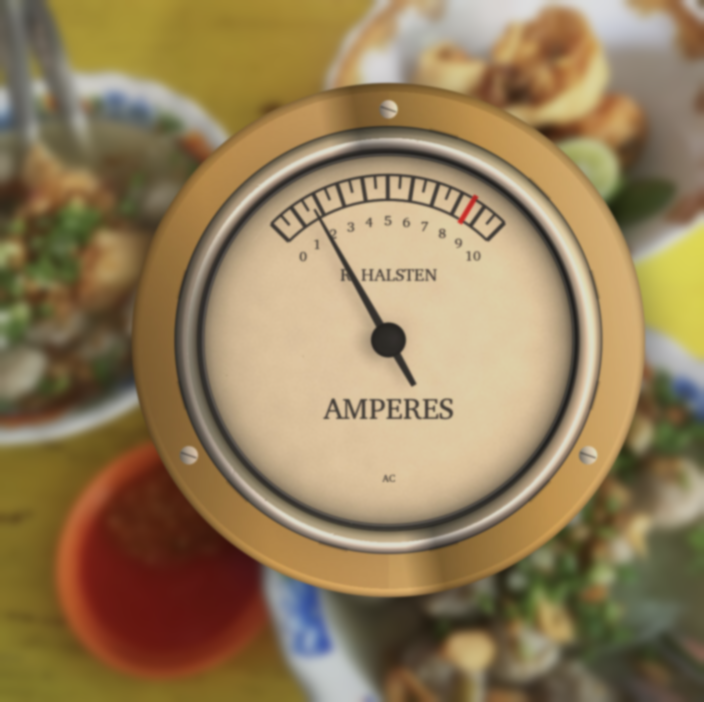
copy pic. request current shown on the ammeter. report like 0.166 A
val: 1.75 A
